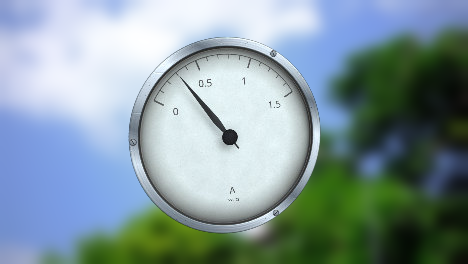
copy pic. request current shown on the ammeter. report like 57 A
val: 0.3 A
